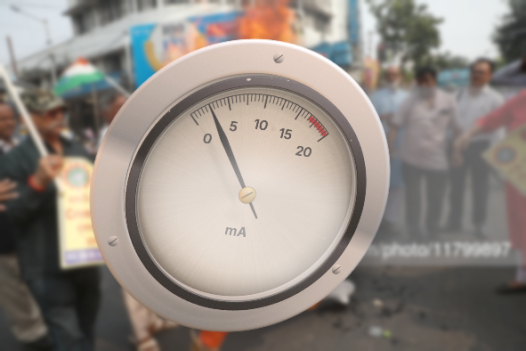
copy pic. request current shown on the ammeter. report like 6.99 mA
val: 2.5 mA
